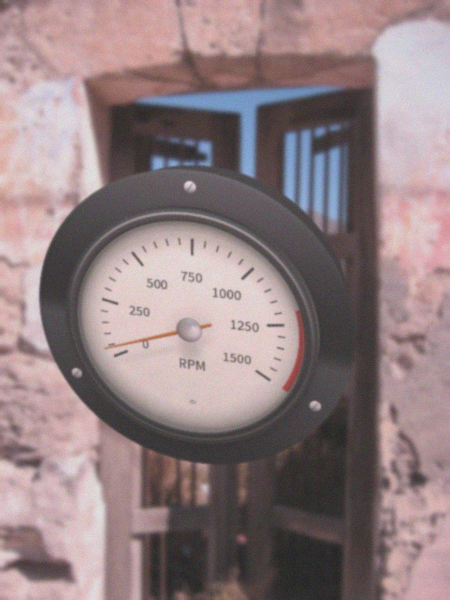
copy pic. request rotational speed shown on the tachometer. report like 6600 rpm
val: 50 rpm
